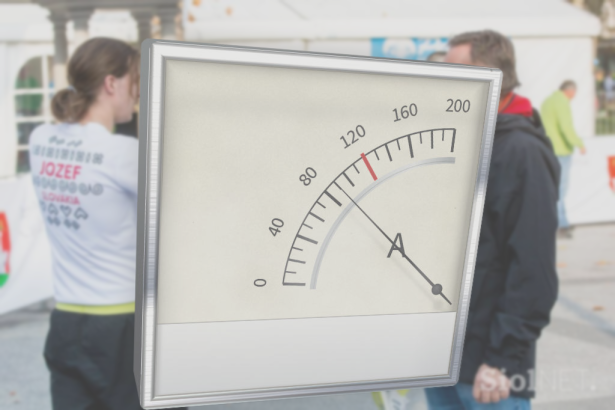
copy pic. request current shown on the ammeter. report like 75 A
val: 90 A
